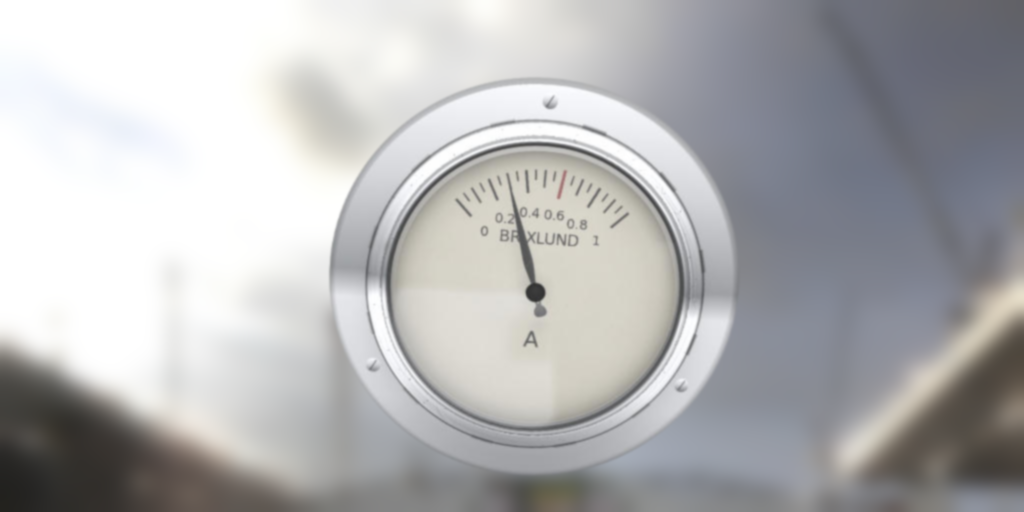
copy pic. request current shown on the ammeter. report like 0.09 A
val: 0.3 A
